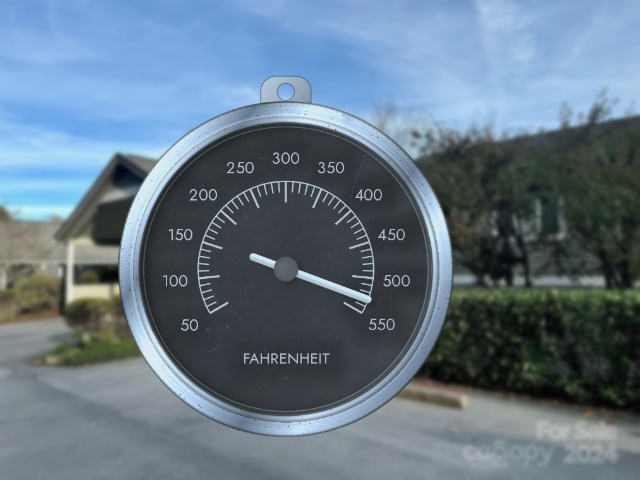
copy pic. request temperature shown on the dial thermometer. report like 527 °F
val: 530 °F
